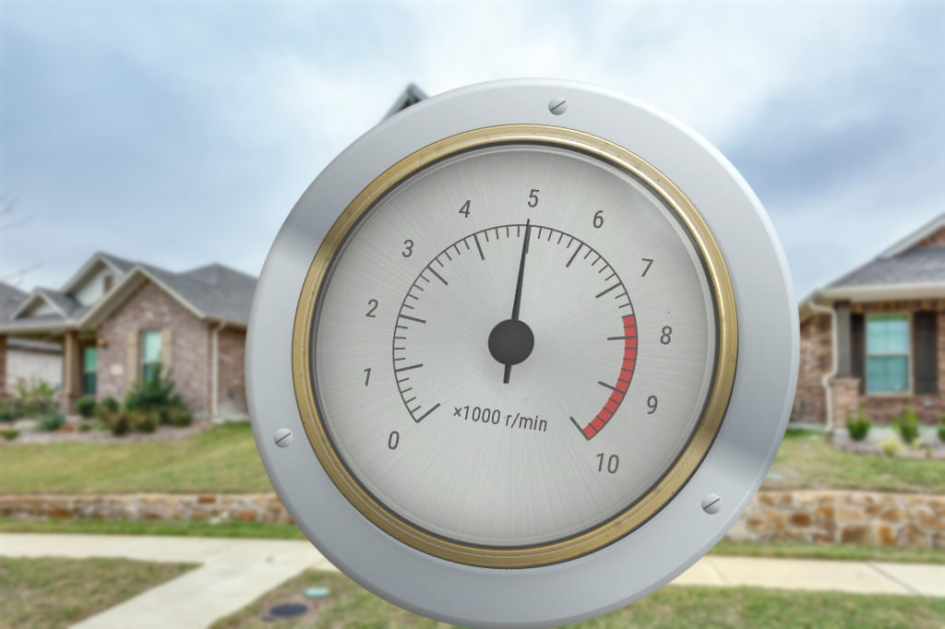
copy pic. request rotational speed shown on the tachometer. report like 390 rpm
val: 5000 rpm
